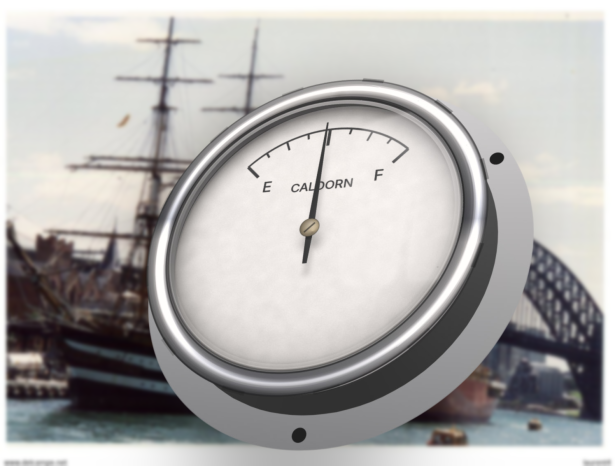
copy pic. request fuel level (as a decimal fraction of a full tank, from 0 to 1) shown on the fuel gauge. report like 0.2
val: 0.5
